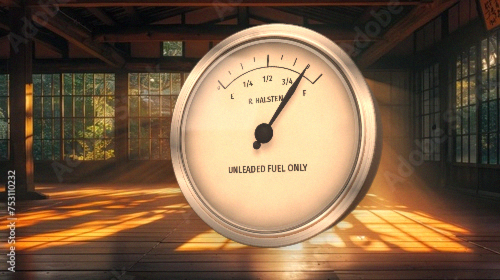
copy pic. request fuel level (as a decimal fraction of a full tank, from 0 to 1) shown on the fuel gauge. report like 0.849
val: 0.875
